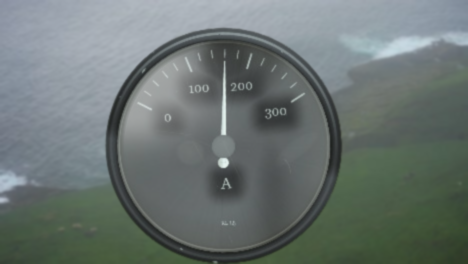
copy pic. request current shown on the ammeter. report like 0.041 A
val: 160 A
